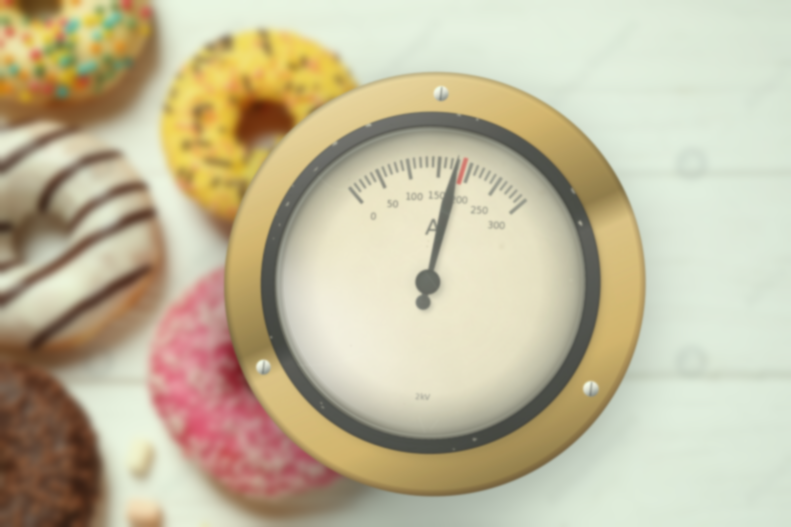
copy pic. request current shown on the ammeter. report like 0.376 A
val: 180 A
